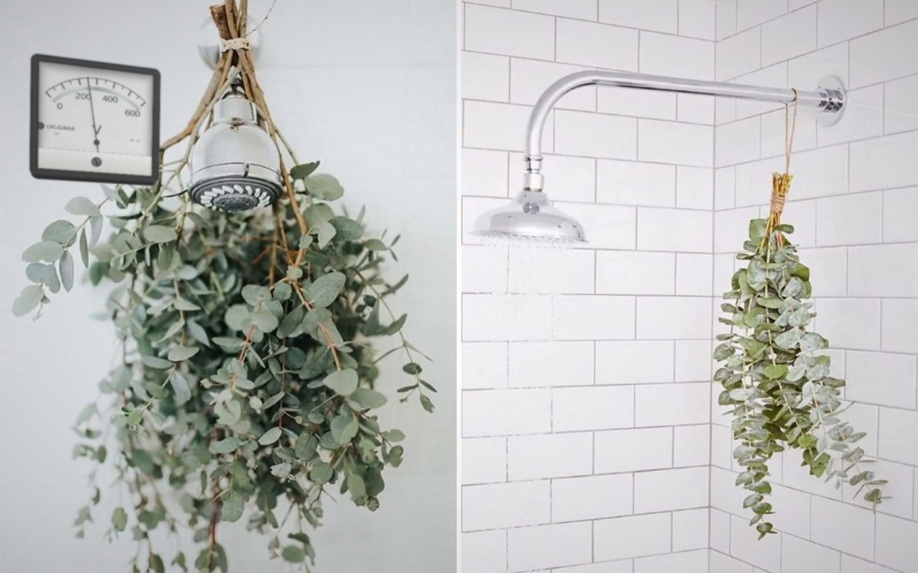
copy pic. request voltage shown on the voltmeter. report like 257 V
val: 250 V
